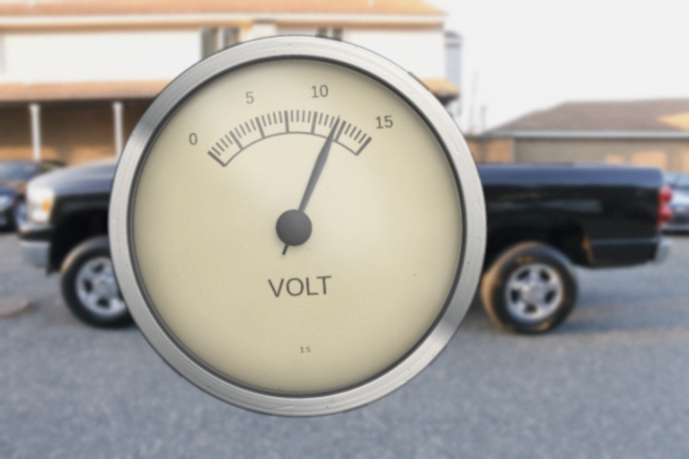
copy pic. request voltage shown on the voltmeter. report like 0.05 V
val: 12 V
